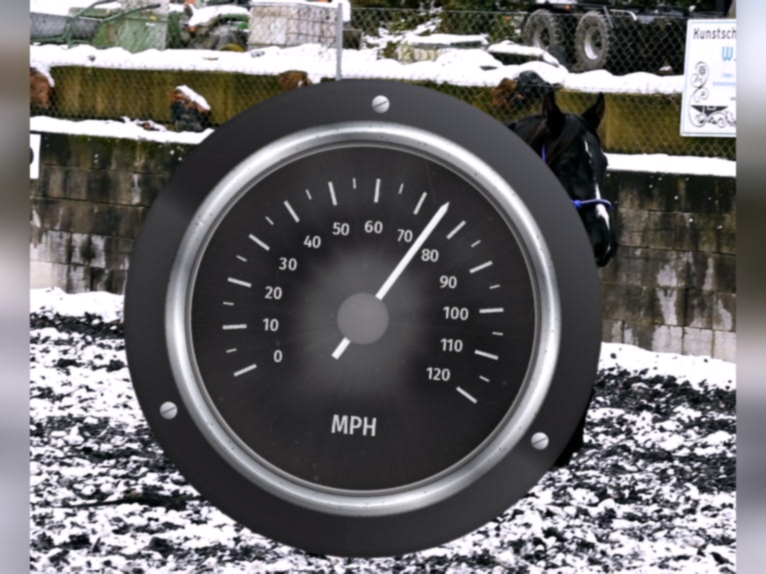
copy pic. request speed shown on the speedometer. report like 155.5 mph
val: 75 mph
